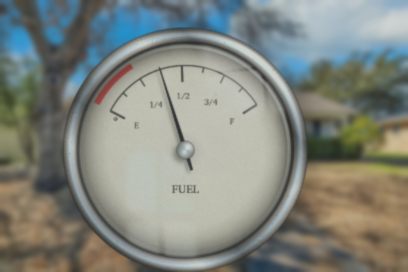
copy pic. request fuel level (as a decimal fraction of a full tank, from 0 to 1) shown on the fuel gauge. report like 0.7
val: 0.375
